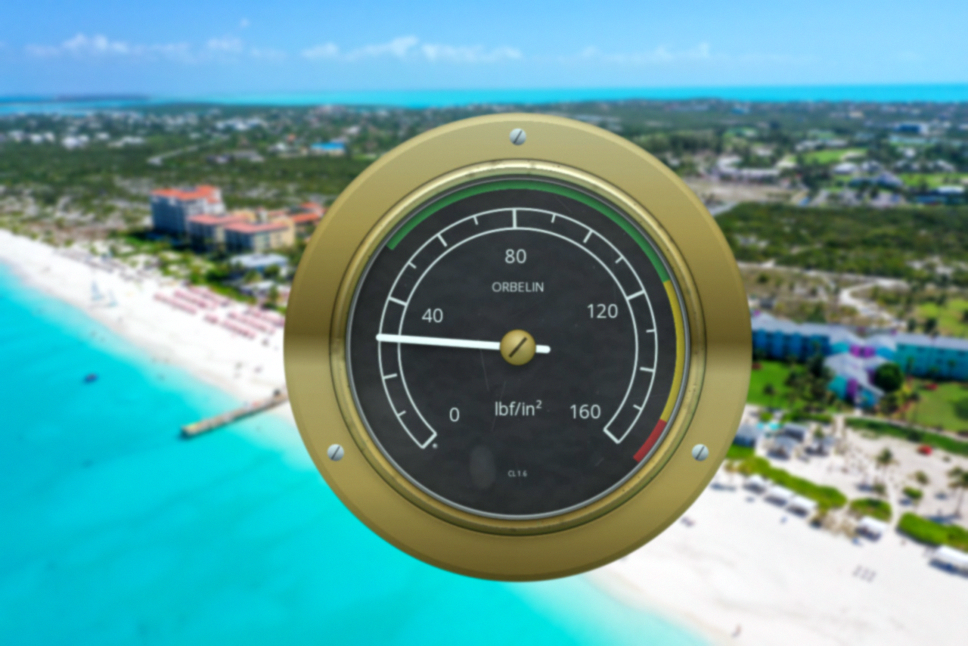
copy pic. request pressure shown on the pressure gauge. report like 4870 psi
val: 30 psi
